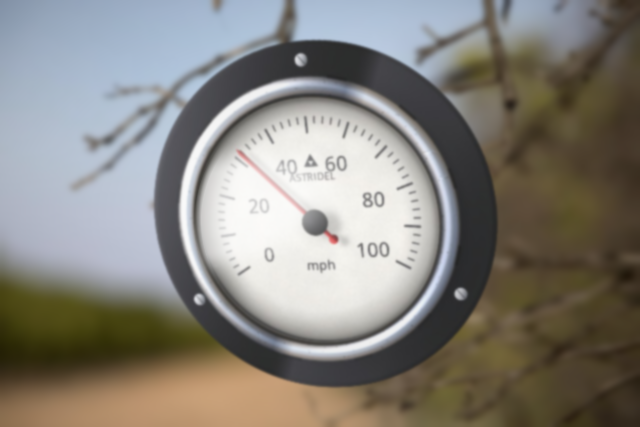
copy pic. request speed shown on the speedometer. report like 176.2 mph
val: 32 mph
